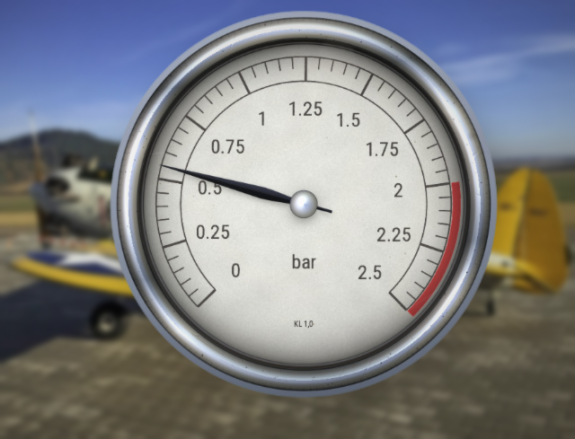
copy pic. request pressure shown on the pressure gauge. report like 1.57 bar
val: 0.55 bar
